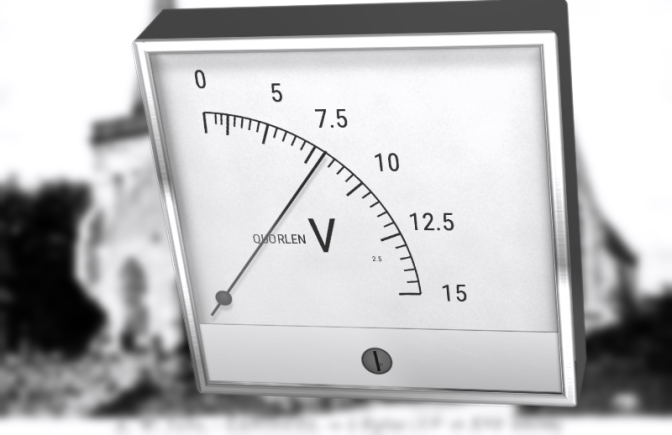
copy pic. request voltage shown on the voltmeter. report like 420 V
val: 8 V
